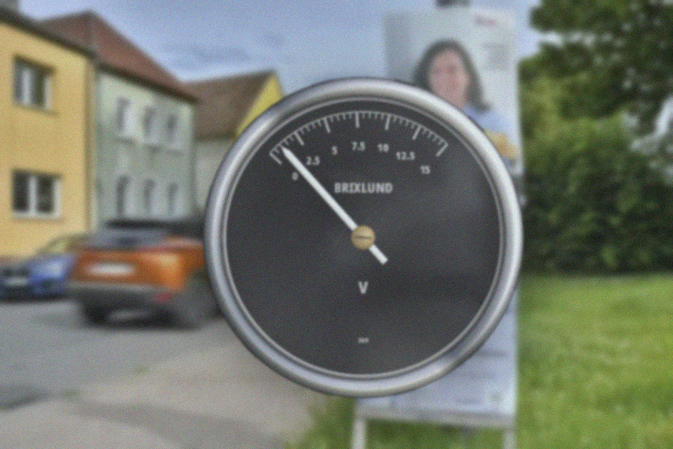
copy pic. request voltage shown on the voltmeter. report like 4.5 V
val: 1 V
